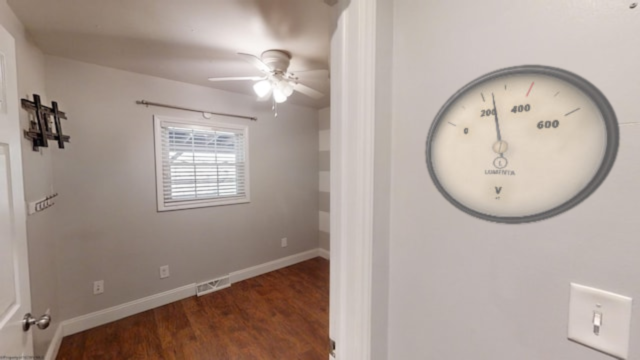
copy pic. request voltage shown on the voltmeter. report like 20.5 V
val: 250 V
